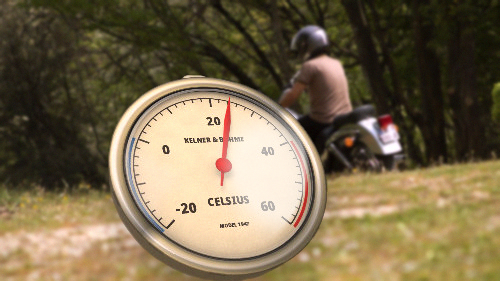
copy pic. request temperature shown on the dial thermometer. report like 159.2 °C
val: 24 °C
